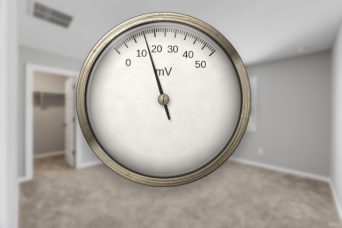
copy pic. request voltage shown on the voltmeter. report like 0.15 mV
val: 15 mV
